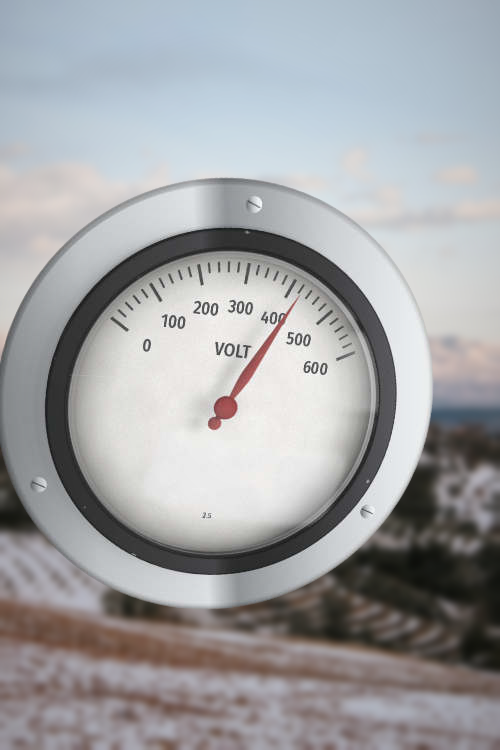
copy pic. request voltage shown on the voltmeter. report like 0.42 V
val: 420 V
